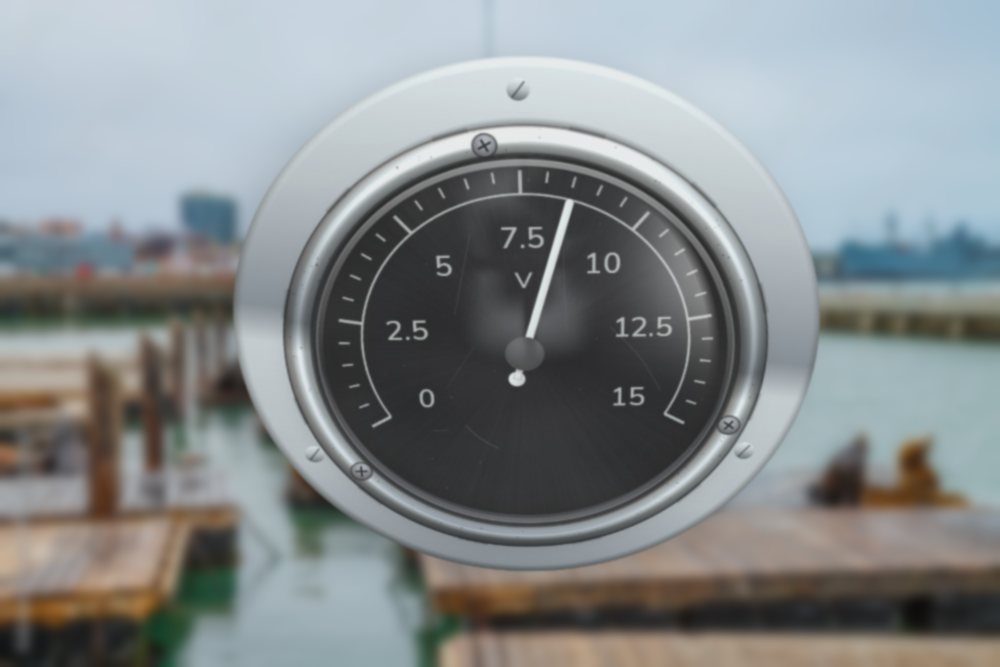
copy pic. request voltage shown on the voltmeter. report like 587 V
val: 8.5 V
